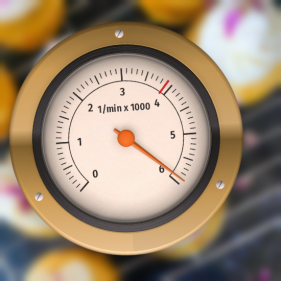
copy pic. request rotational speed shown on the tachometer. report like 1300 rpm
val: 5900 rpm
